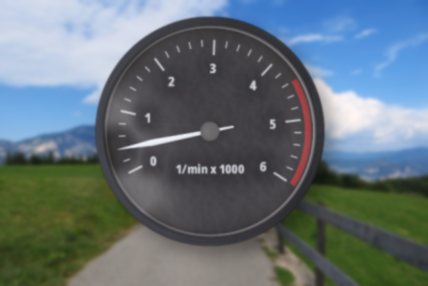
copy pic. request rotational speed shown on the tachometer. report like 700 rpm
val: 400 rpm
